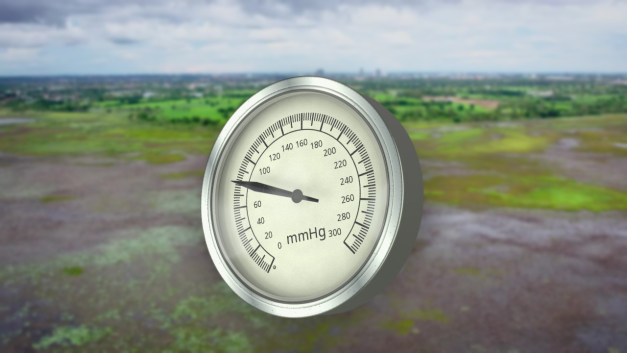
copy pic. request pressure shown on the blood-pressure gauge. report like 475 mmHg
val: 80 mmHg
